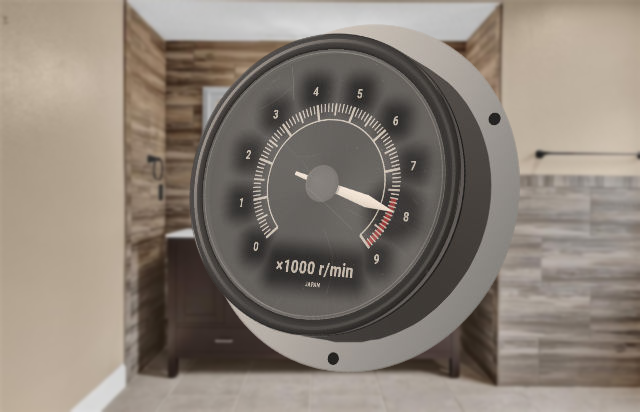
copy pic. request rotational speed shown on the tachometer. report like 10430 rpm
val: 8000 rpm
